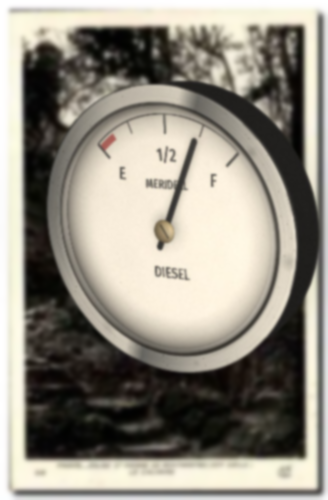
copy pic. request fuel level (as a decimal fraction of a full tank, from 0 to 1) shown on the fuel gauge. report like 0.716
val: 0.75
